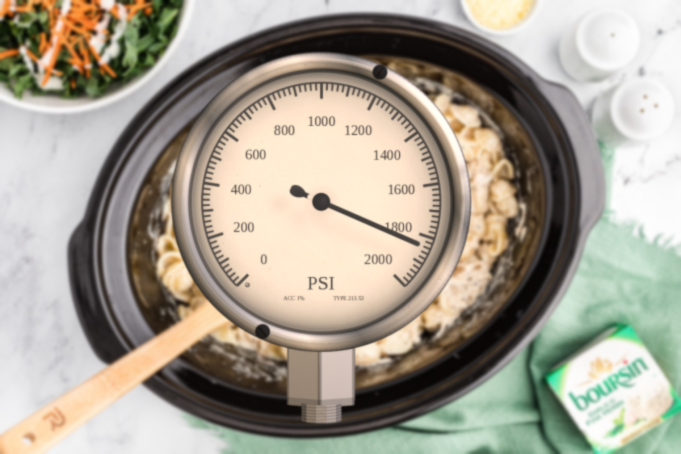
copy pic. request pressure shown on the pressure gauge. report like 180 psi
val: 1840 psi
